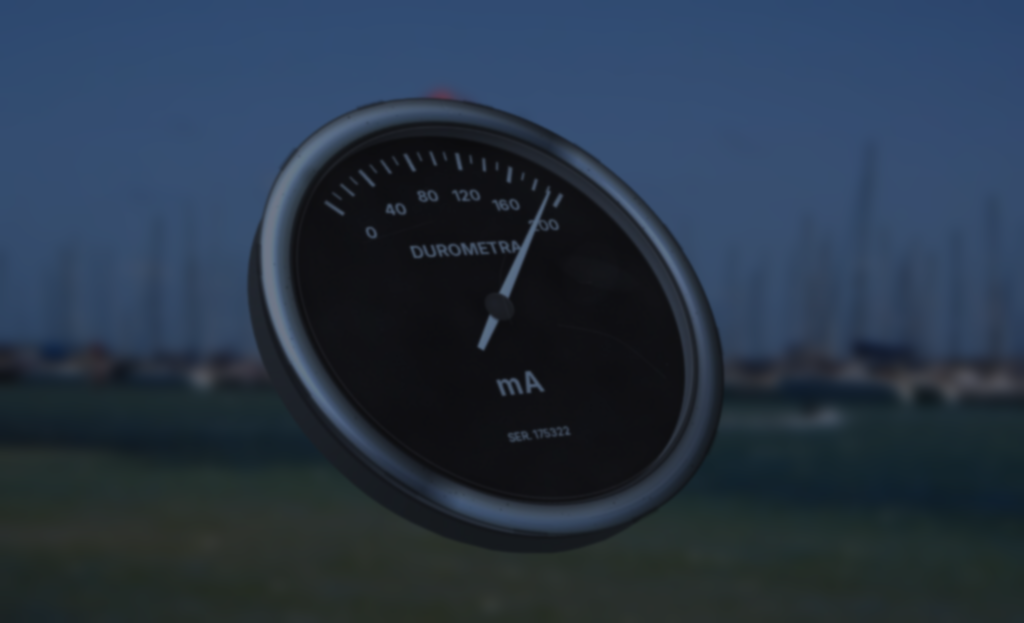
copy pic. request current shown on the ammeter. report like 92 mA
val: 190 mA
